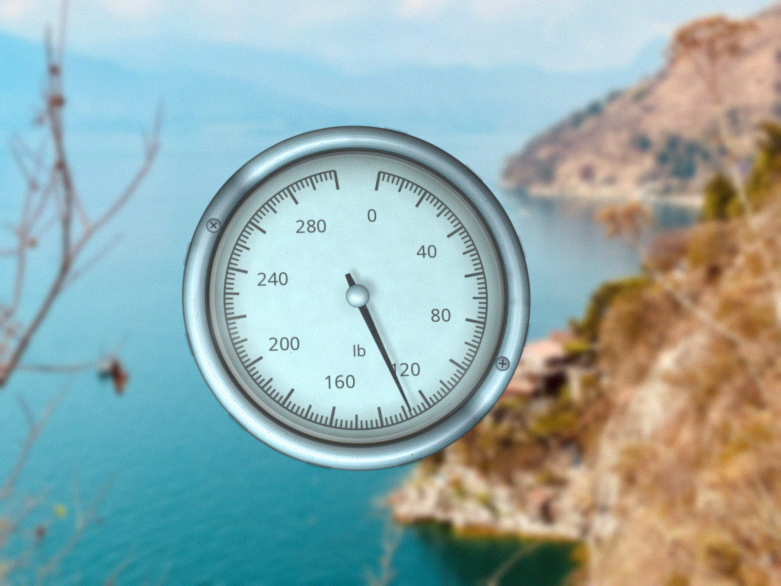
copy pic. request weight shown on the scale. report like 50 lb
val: 128 lb
